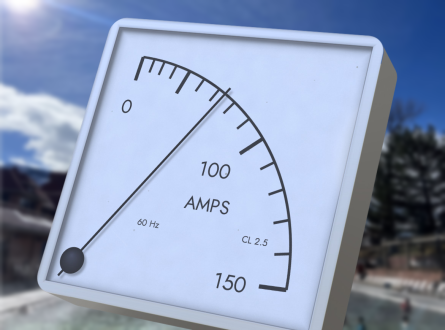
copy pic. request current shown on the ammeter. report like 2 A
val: 75 A
